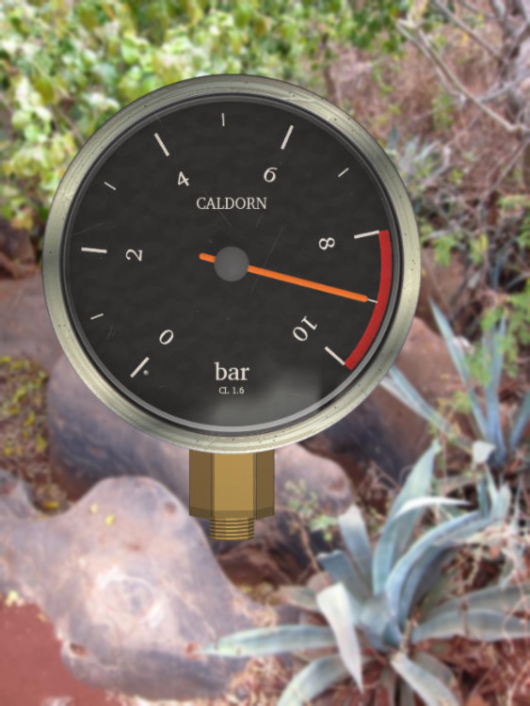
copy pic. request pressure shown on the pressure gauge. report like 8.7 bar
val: 9 bar
